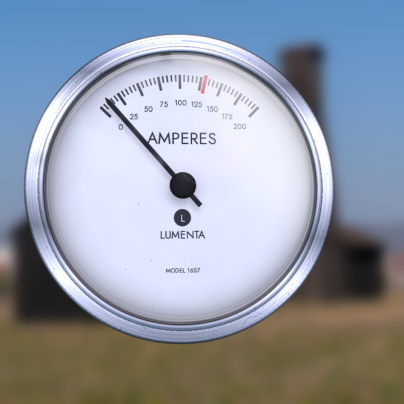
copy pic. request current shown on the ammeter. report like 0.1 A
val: 10 A
